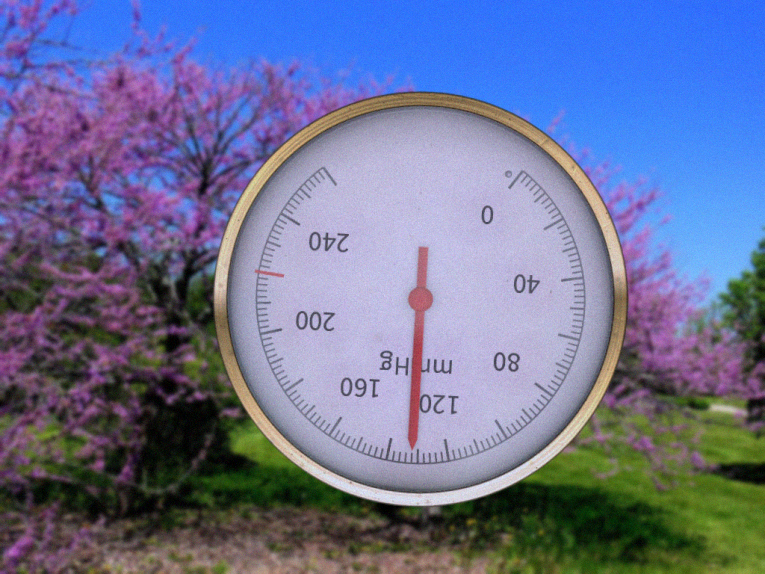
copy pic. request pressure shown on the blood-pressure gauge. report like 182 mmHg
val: 132 mmHg
